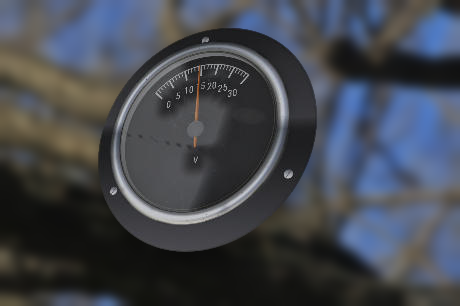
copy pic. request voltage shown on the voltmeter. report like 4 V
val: 15 V
